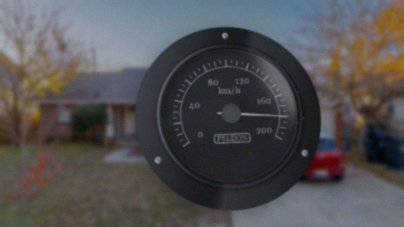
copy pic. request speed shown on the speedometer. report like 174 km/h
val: 180 km/h
